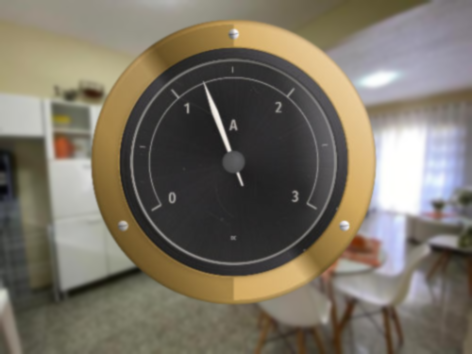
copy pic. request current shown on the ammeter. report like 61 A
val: 1.25 A
